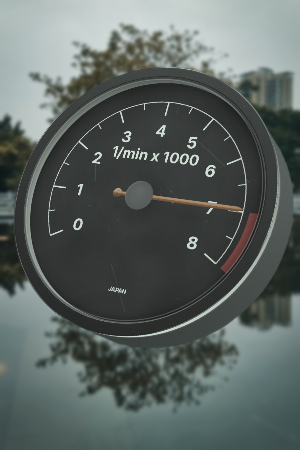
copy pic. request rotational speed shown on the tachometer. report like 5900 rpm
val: 7000 rpm
